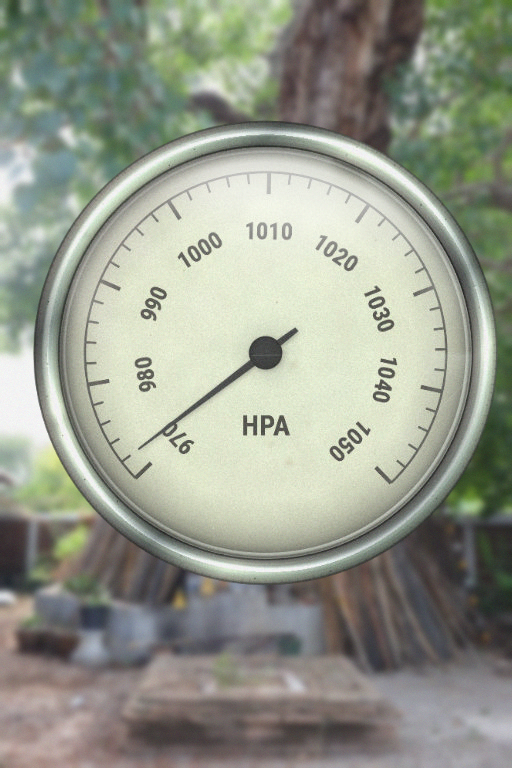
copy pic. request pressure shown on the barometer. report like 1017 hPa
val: 972 hPa
